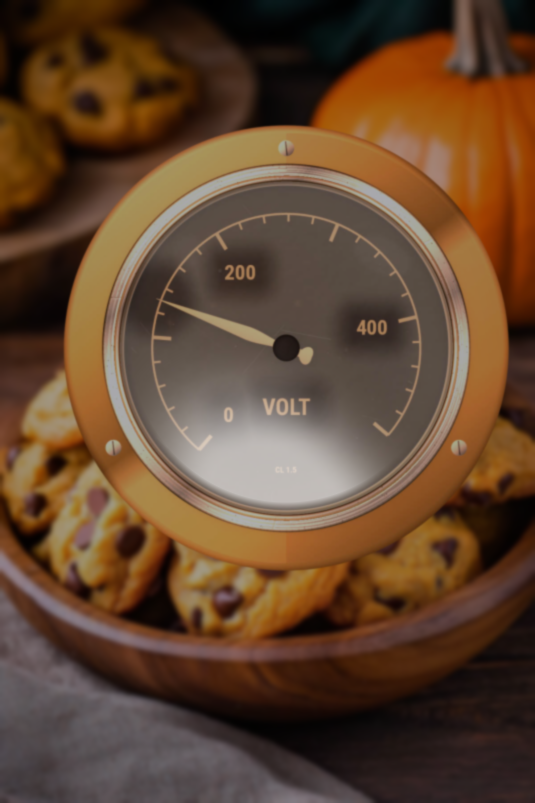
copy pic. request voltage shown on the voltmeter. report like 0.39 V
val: 130 V
